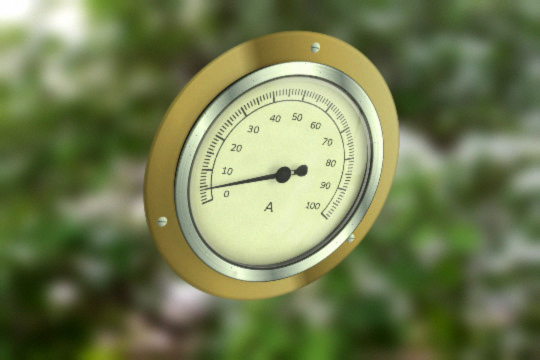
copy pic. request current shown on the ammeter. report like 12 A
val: 5 A
